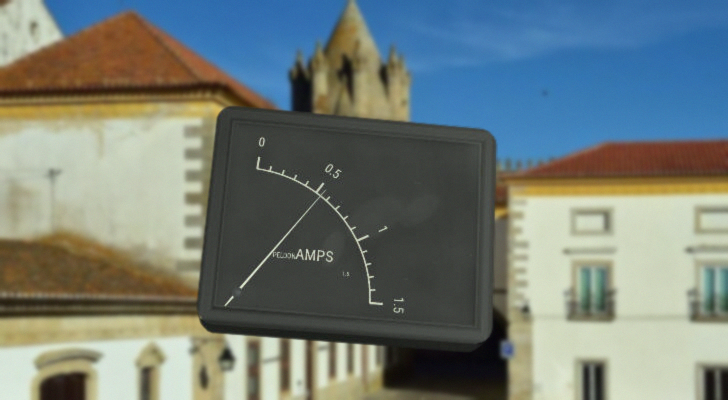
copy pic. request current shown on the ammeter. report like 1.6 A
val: 0.55 A
